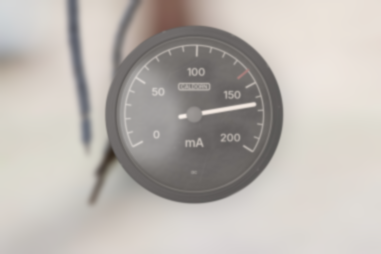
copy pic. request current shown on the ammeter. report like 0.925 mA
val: 165 mA
